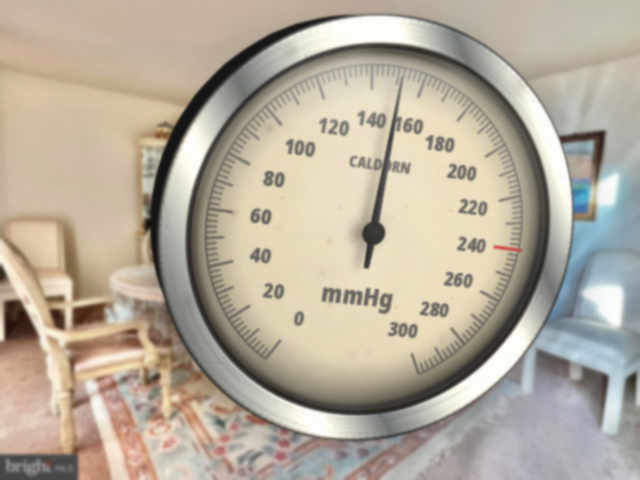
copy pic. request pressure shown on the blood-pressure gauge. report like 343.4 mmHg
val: 150 mmHg
